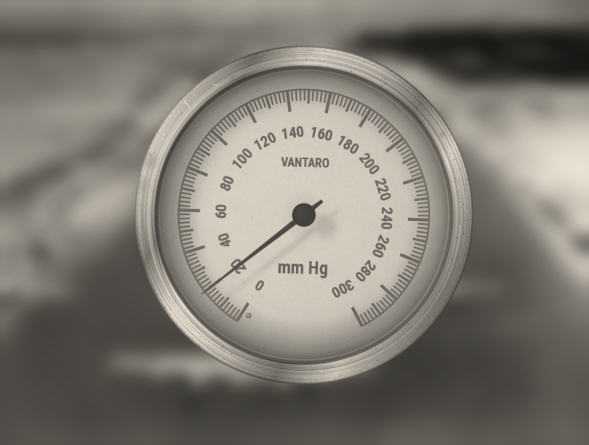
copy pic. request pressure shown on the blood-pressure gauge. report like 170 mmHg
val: 20 mmHg
